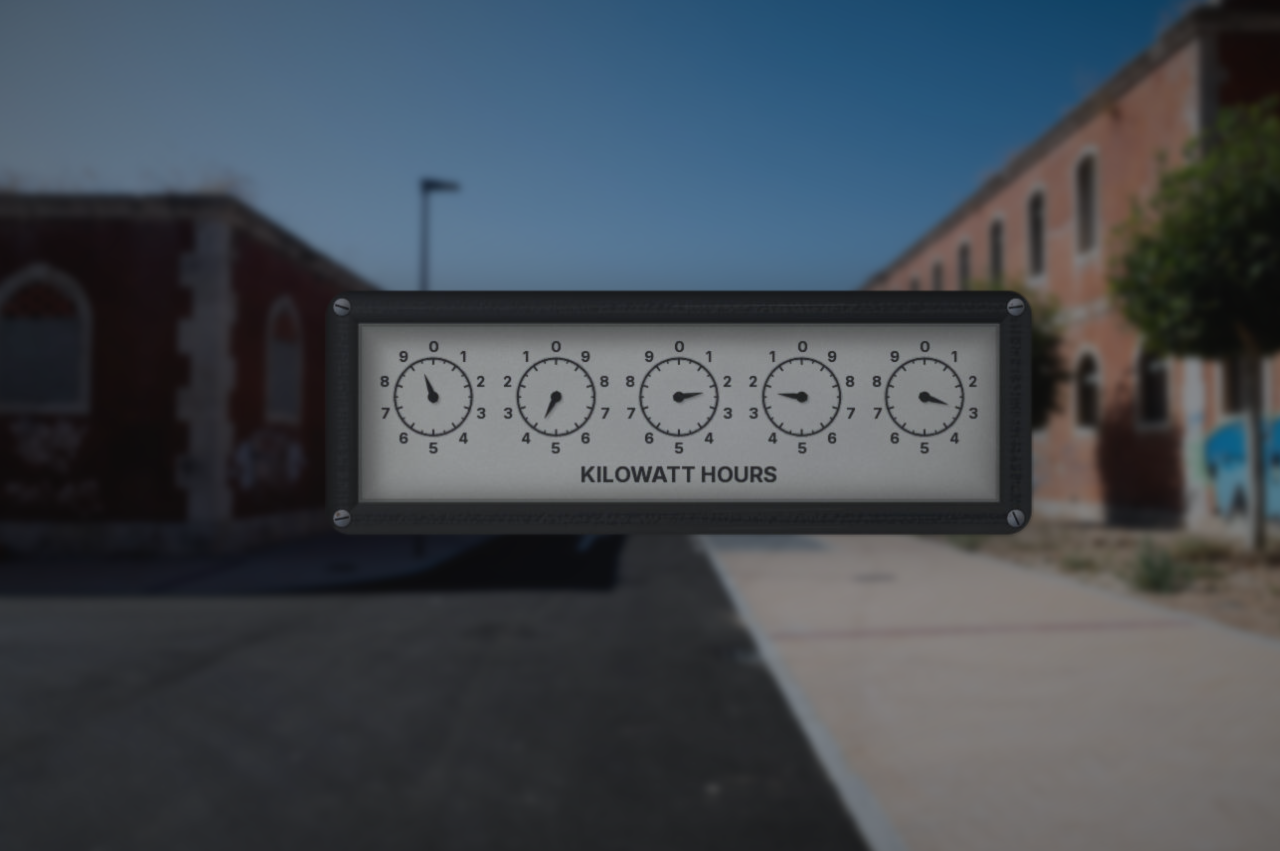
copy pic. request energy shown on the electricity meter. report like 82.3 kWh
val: 94223 kWh
